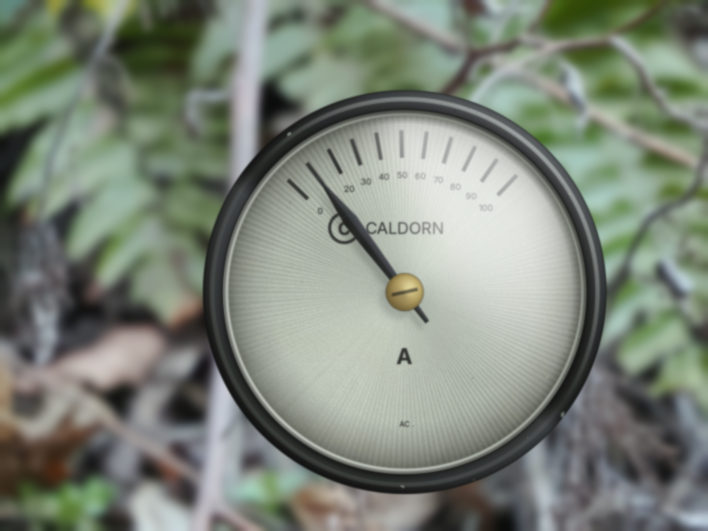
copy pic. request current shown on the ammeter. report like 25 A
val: 10 A
